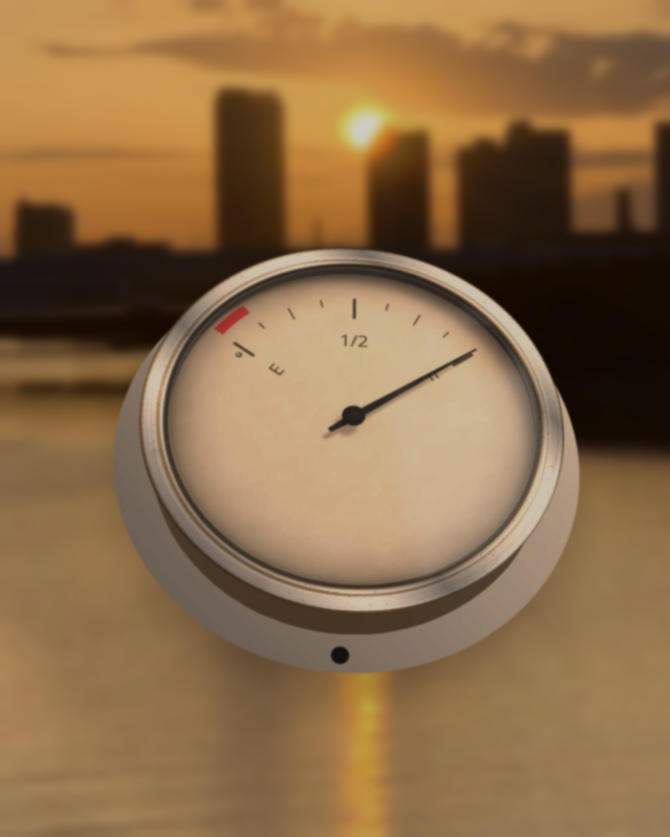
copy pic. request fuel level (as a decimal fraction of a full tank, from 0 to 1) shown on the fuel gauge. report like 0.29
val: 1
